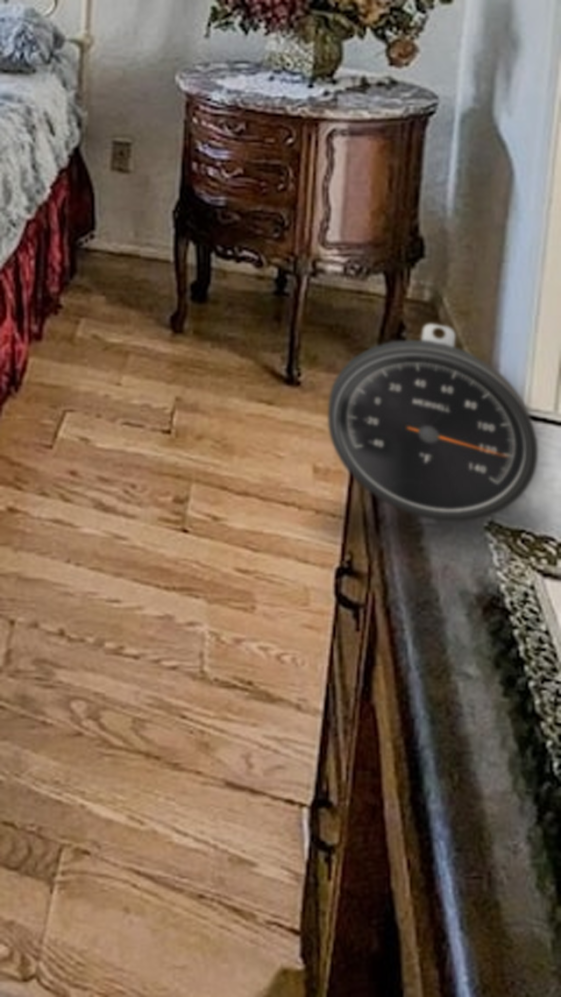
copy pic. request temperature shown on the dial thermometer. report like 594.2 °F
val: 120 °F
